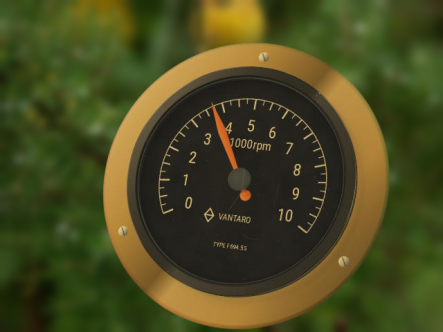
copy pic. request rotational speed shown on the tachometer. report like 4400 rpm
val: 3750 rpm
